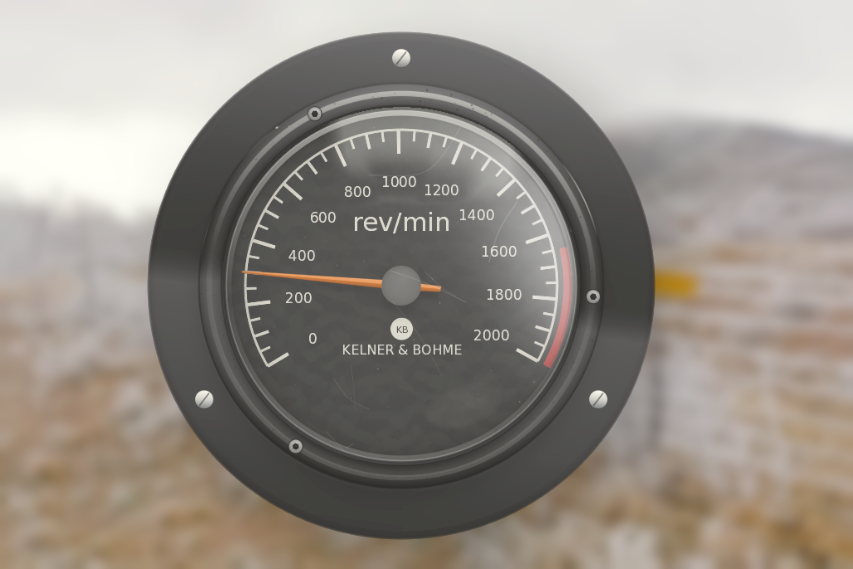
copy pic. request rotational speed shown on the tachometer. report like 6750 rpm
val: 300 rpm
